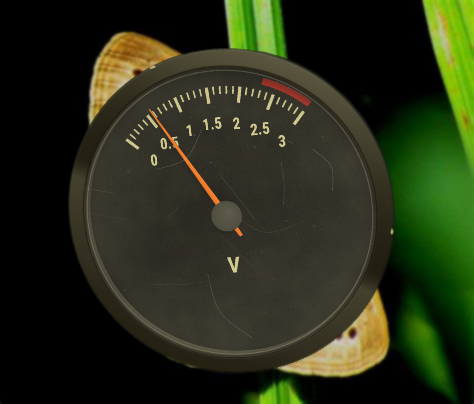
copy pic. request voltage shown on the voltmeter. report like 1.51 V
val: 0.6 V
